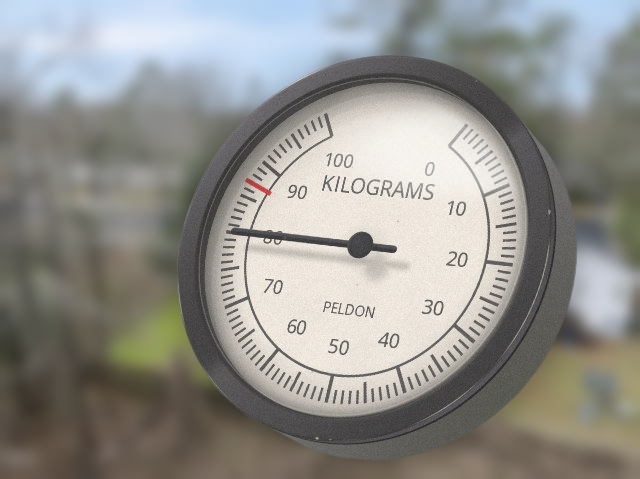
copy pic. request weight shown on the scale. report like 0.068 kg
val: 80 kg
